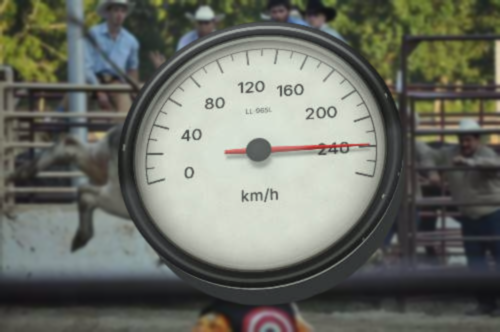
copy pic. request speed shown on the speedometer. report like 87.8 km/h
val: 240 km/h
